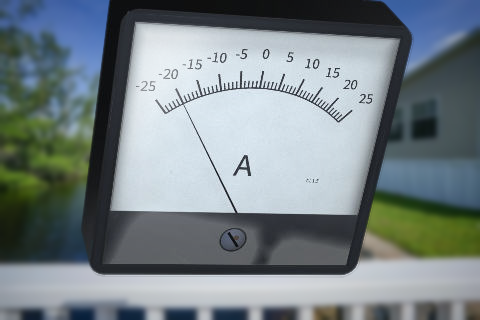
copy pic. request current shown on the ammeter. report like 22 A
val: -20 A
